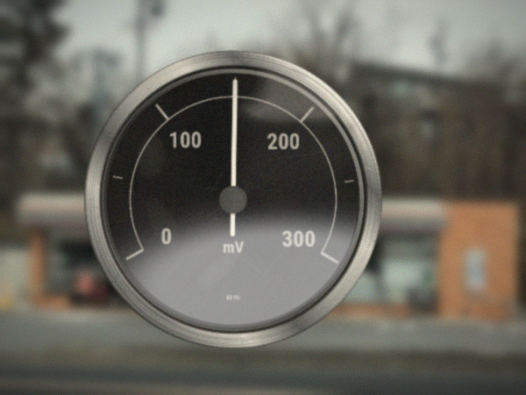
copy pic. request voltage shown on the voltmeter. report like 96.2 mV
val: 150 mV
